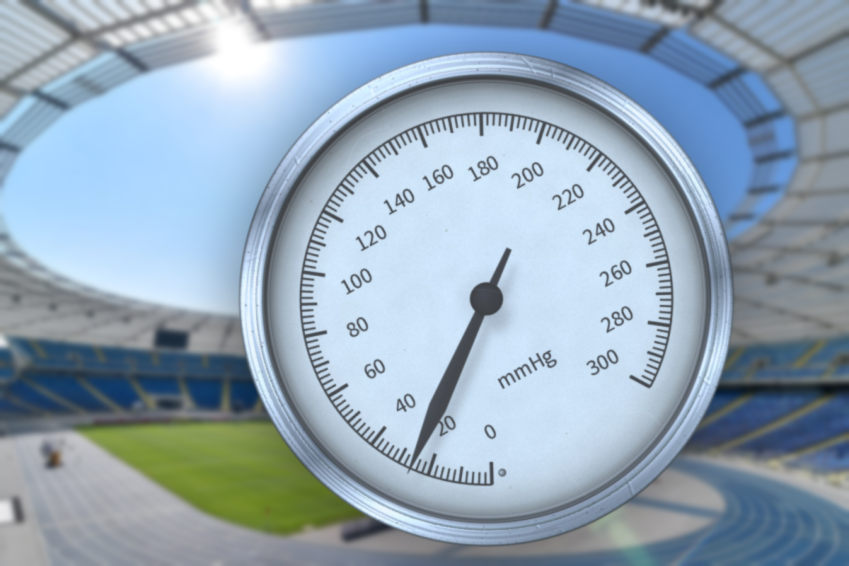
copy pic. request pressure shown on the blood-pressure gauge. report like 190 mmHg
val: 26 mmHg
